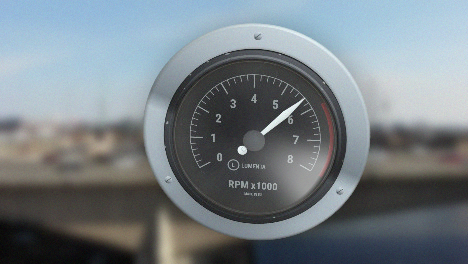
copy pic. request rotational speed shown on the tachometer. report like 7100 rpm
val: 5600 rpm
